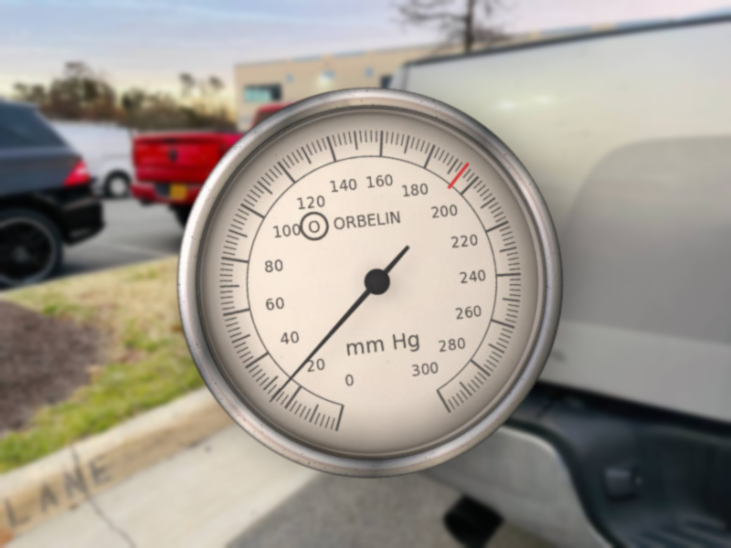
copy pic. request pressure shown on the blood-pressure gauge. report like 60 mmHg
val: 26 mmHg
